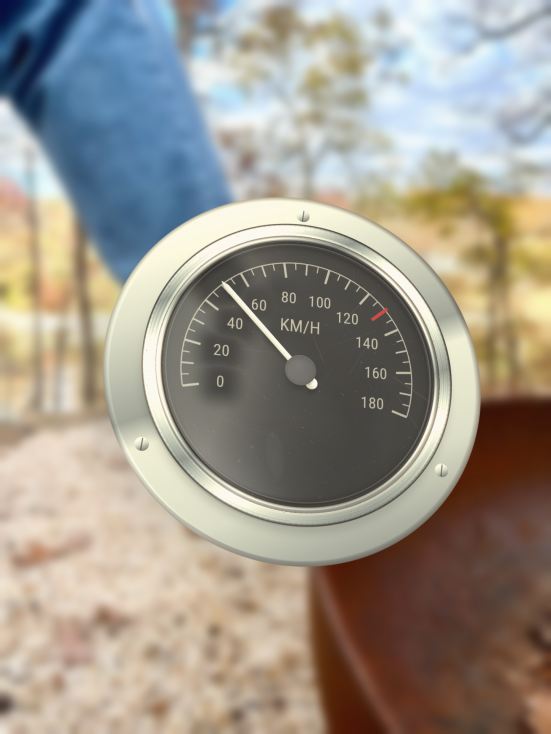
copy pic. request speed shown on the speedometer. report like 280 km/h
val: 50 km/h
